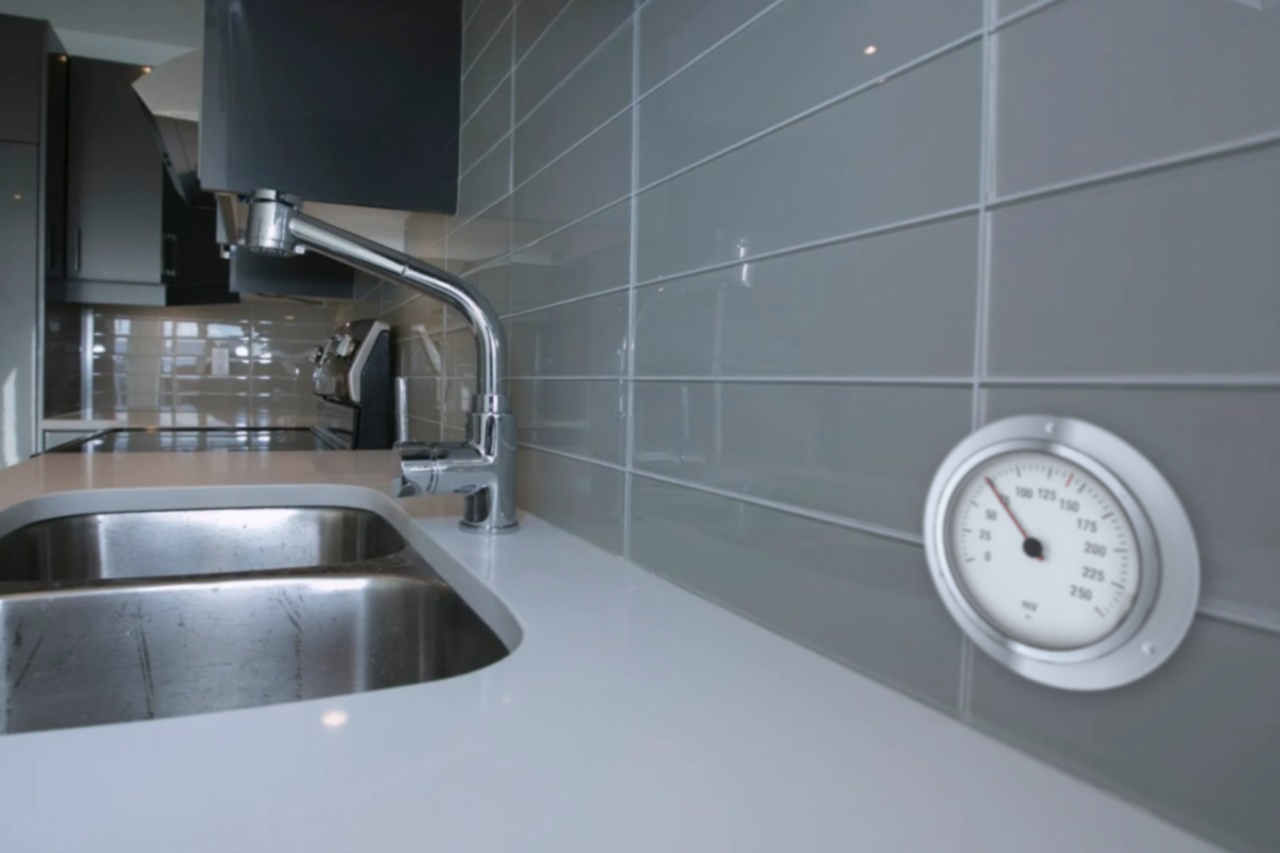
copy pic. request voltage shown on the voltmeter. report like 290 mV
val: 75 mV
